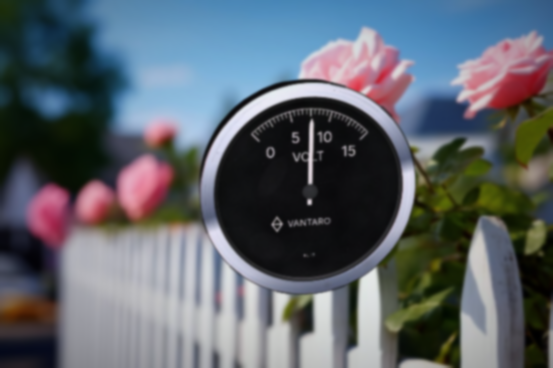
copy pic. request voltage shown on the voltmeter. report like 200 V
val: 7.5 V
